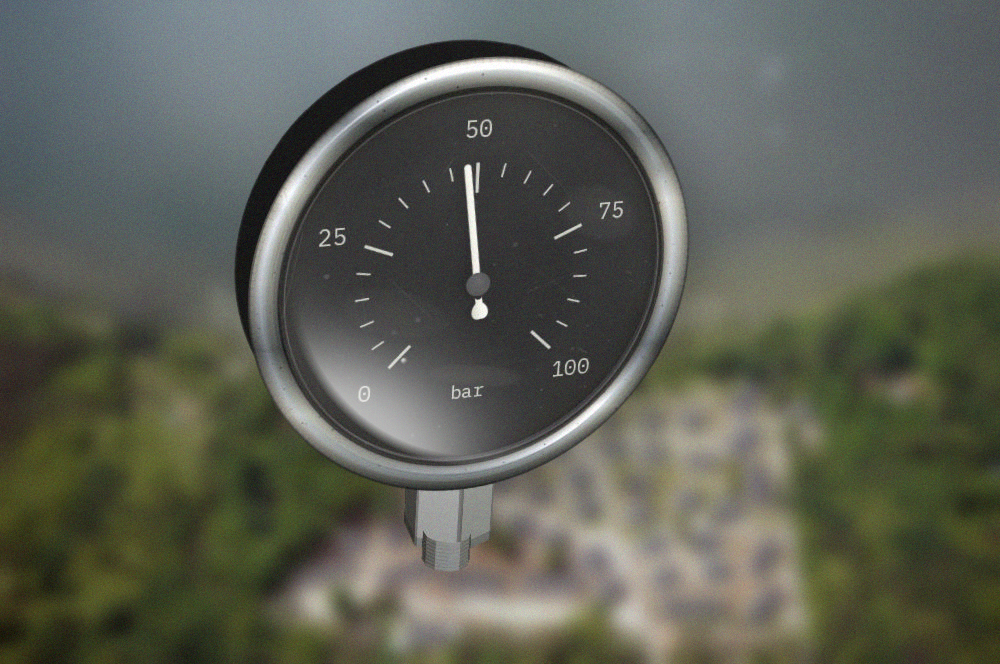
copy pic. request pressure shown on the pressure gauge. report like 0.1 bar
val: 47.5 bar
